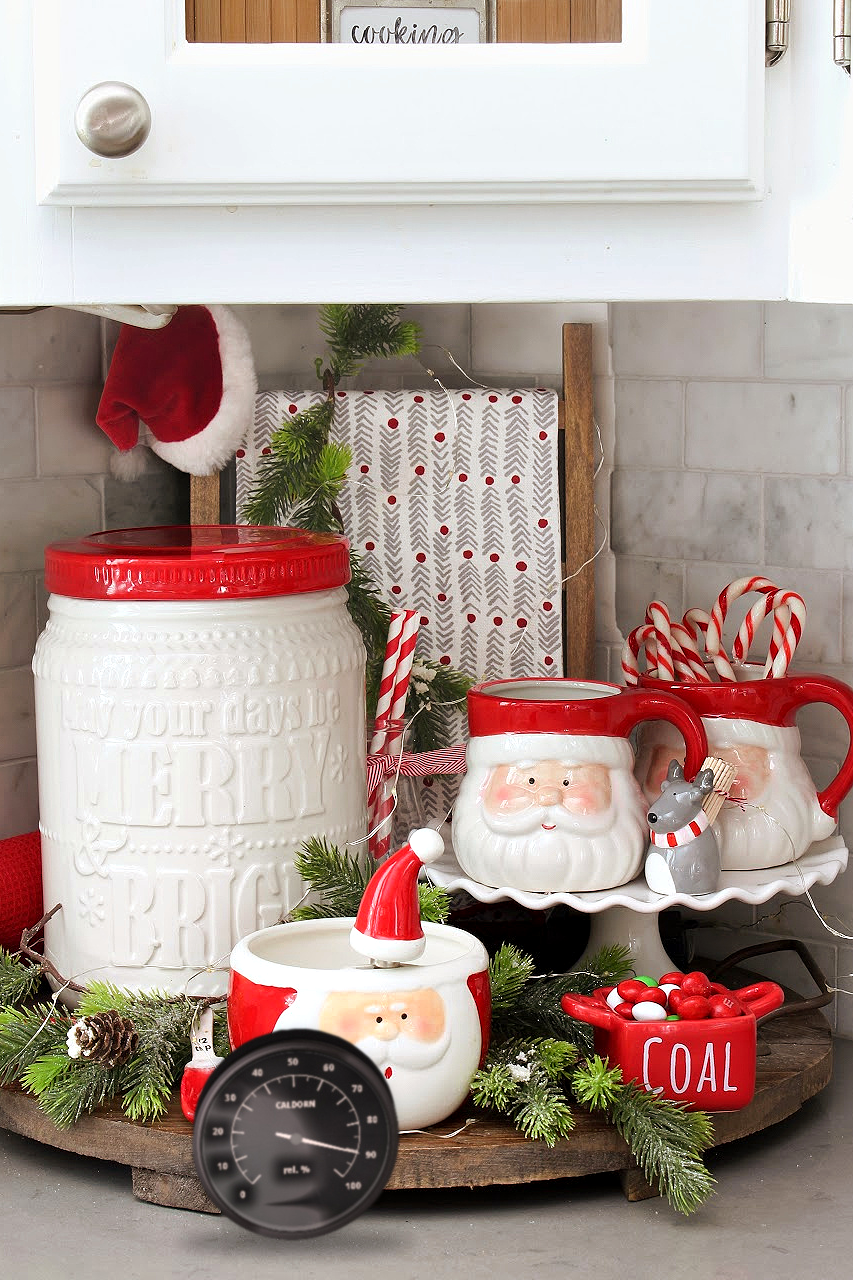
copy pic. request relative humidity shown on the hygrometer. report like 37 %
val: 90 %
